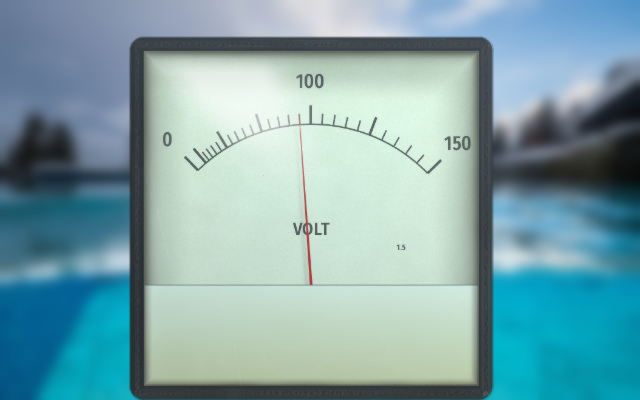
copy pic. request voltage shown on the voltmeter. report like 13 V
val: 95 V
